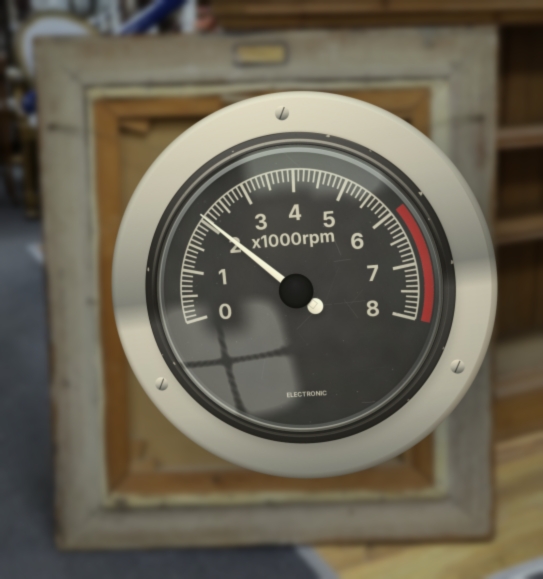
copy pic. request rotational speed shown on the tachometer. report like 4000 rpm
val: 2100 rpm
